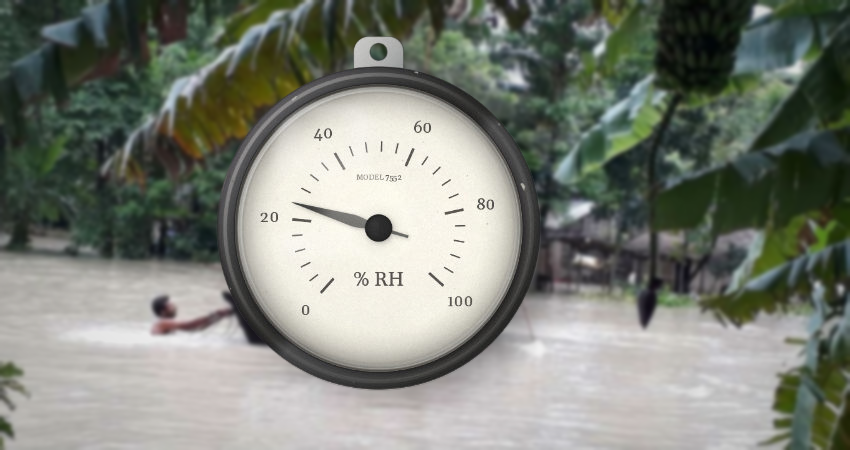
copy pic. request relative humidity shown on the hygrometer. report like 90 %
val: 24 %
